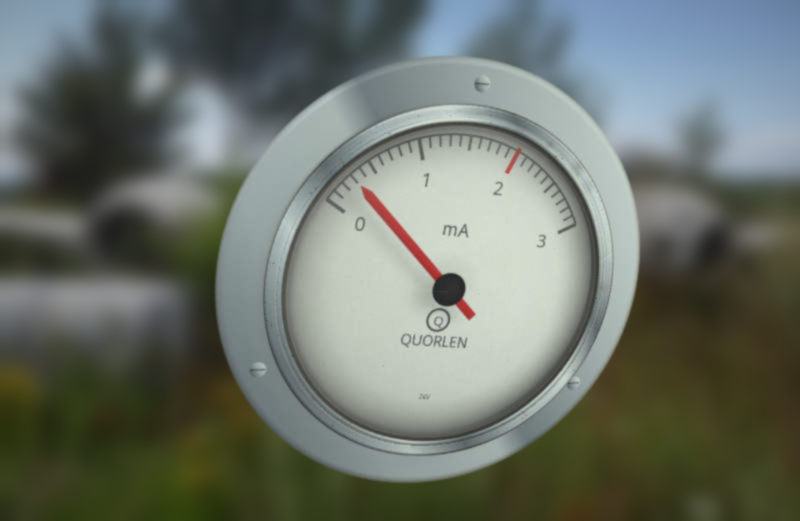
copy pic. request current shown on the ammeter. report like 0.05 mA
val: 0.3 mA
